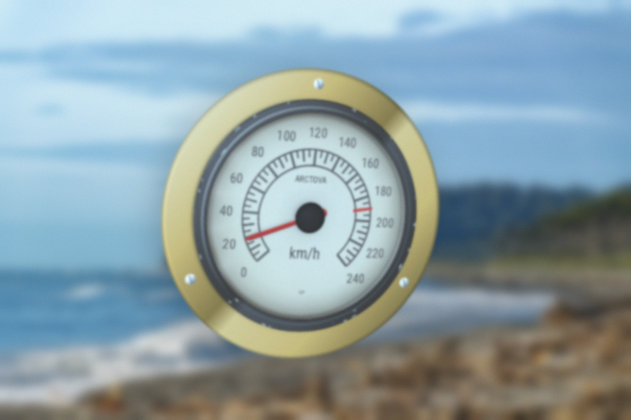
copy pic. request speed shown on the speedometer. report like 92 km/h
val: 20 km/h
